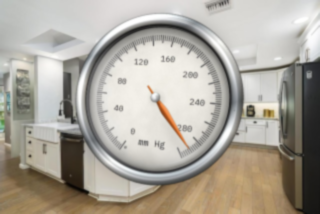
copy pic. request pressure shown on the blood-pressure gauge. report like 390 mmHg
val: 290 mmHg
